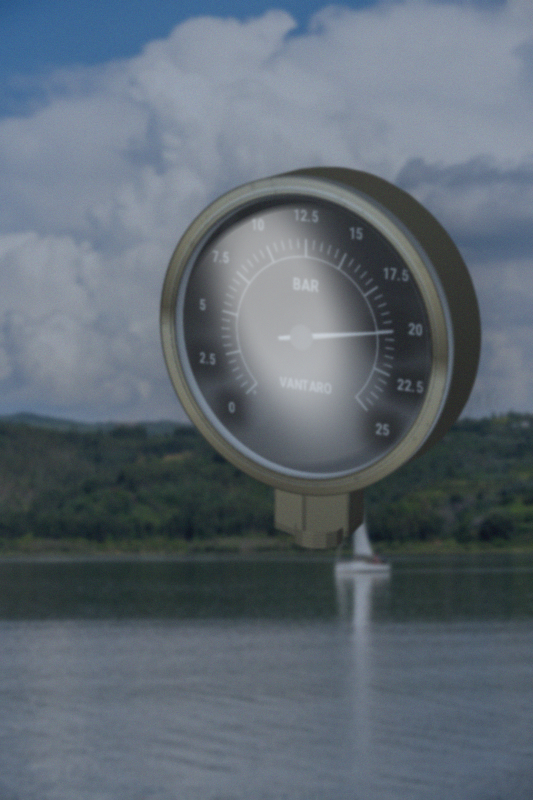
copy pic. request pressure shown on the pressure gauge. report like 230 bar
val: 20 bar
